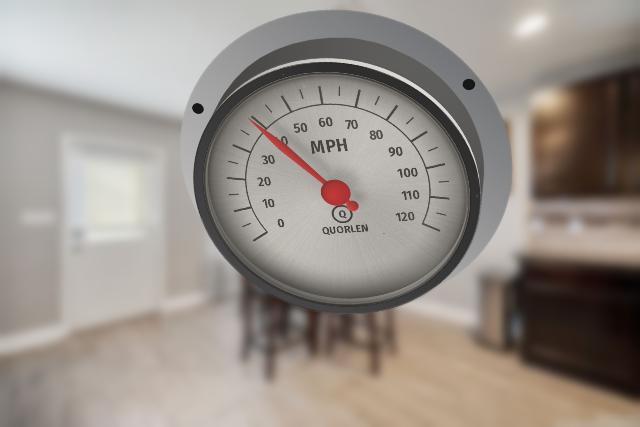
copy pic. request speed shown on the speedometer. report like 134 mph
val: 40 mph
